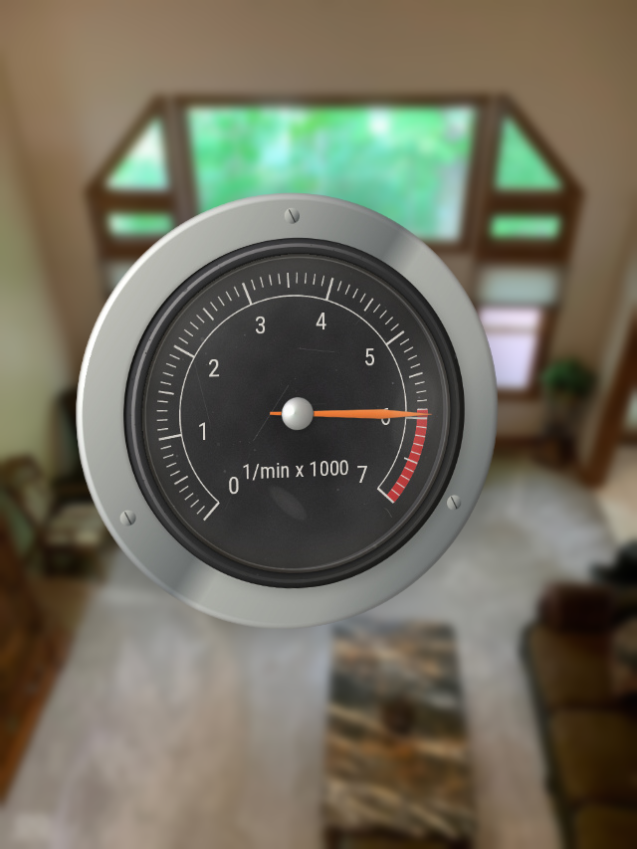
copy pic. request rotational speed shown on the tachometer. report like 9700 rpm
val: 5950 rpm
